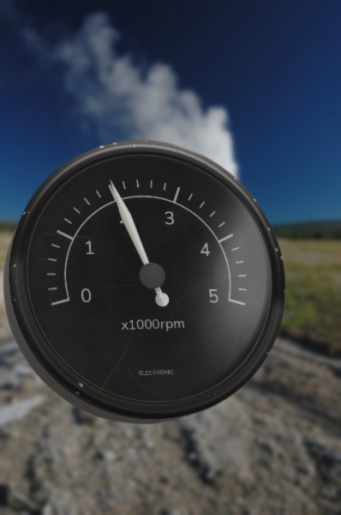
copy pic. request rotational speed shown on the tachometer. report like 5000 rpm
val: 2000 rpm
